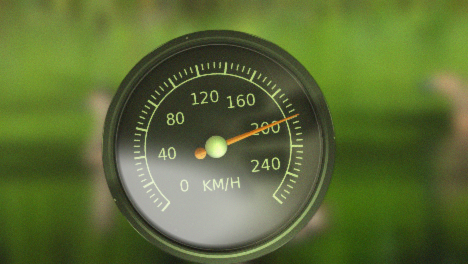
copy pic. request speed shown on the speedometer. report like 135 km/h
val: 200 km/h
